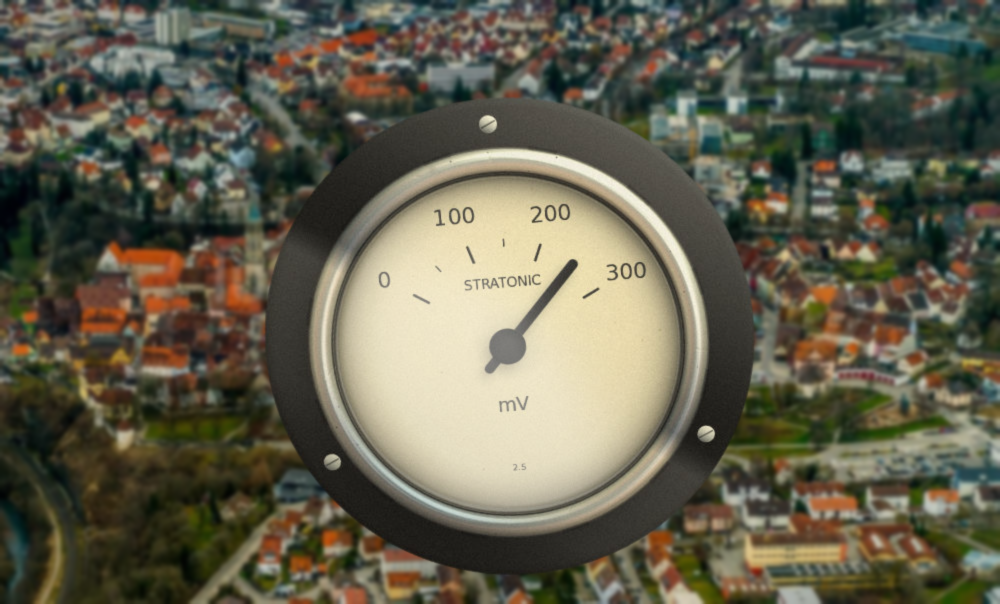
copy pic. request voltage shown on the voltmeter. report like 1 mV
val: 250 mV
